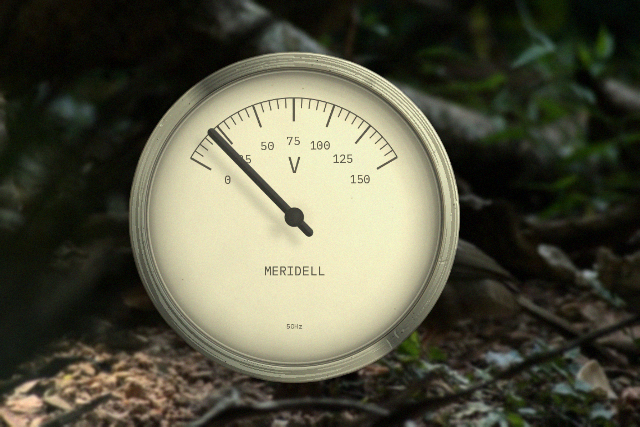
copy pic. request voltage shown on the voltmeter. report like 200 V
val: 20 V
